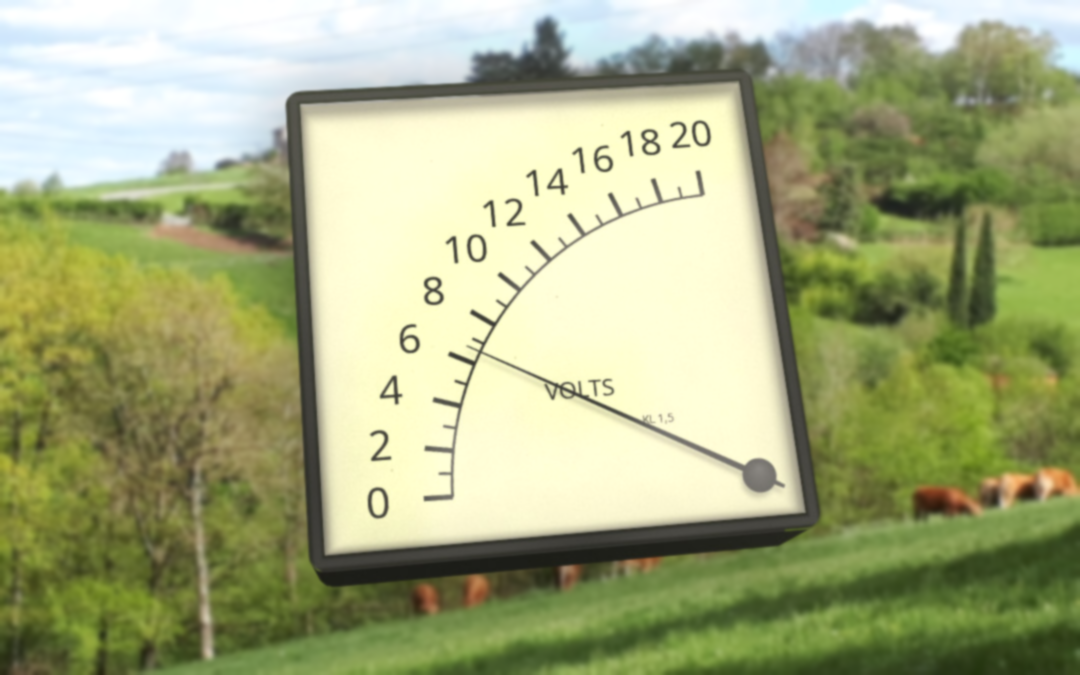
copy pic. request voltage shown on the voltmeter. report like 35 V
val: 6.5 V
